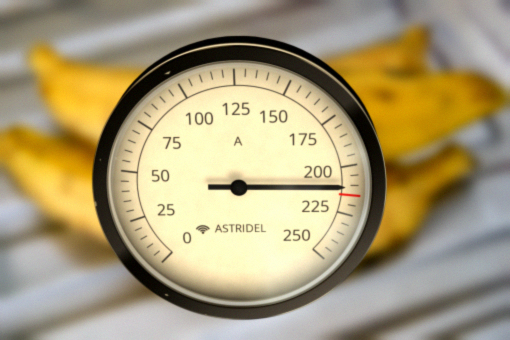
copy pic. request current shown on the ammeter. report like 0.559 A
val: 210 A
